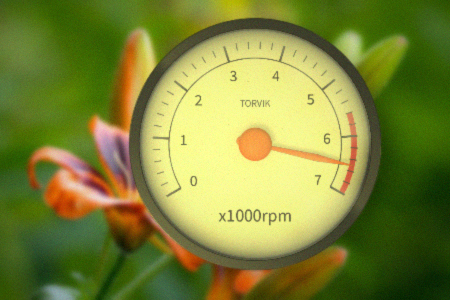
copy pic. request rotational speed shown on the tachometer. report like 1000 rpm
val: 6500 rpm
